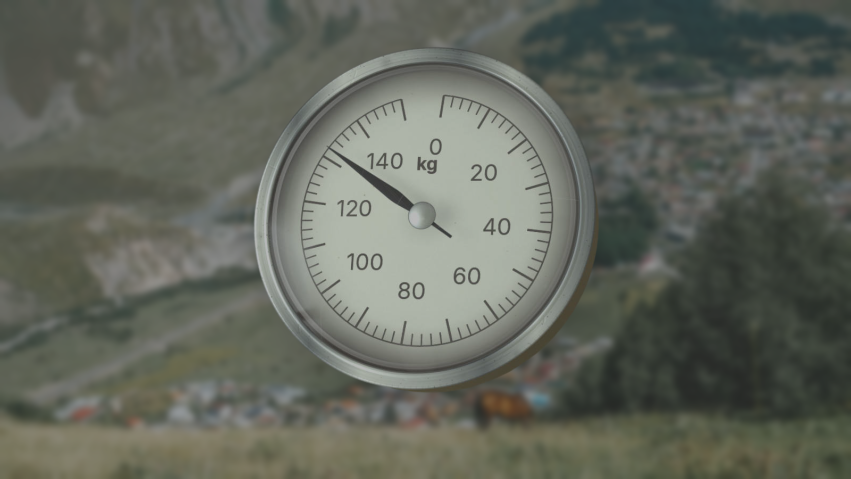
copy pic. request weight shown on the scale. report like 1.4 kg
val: 132 kg
